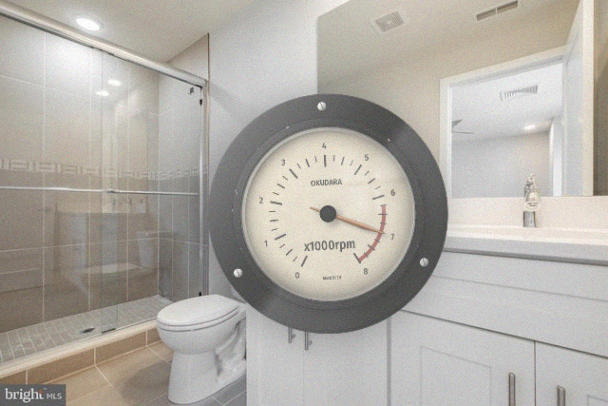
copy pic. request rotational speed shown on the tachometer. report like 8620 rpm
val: 7000 rpm
